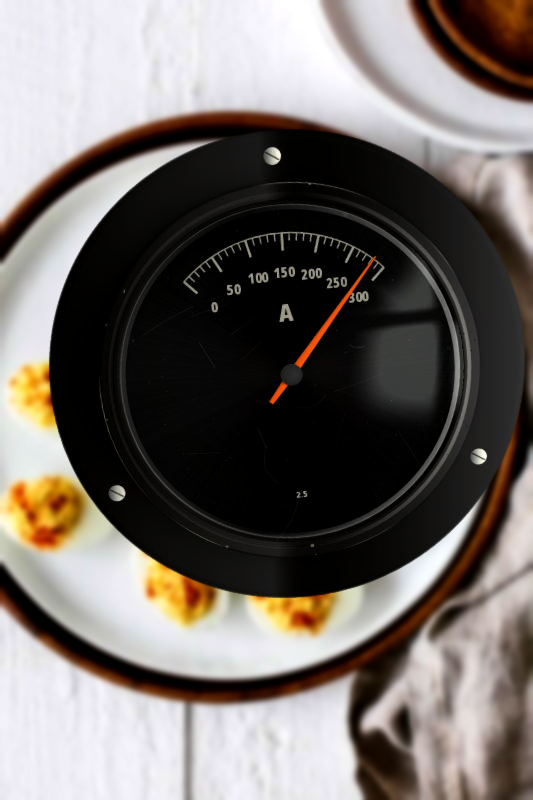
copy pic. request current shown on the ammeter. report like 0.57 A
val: 280 A
